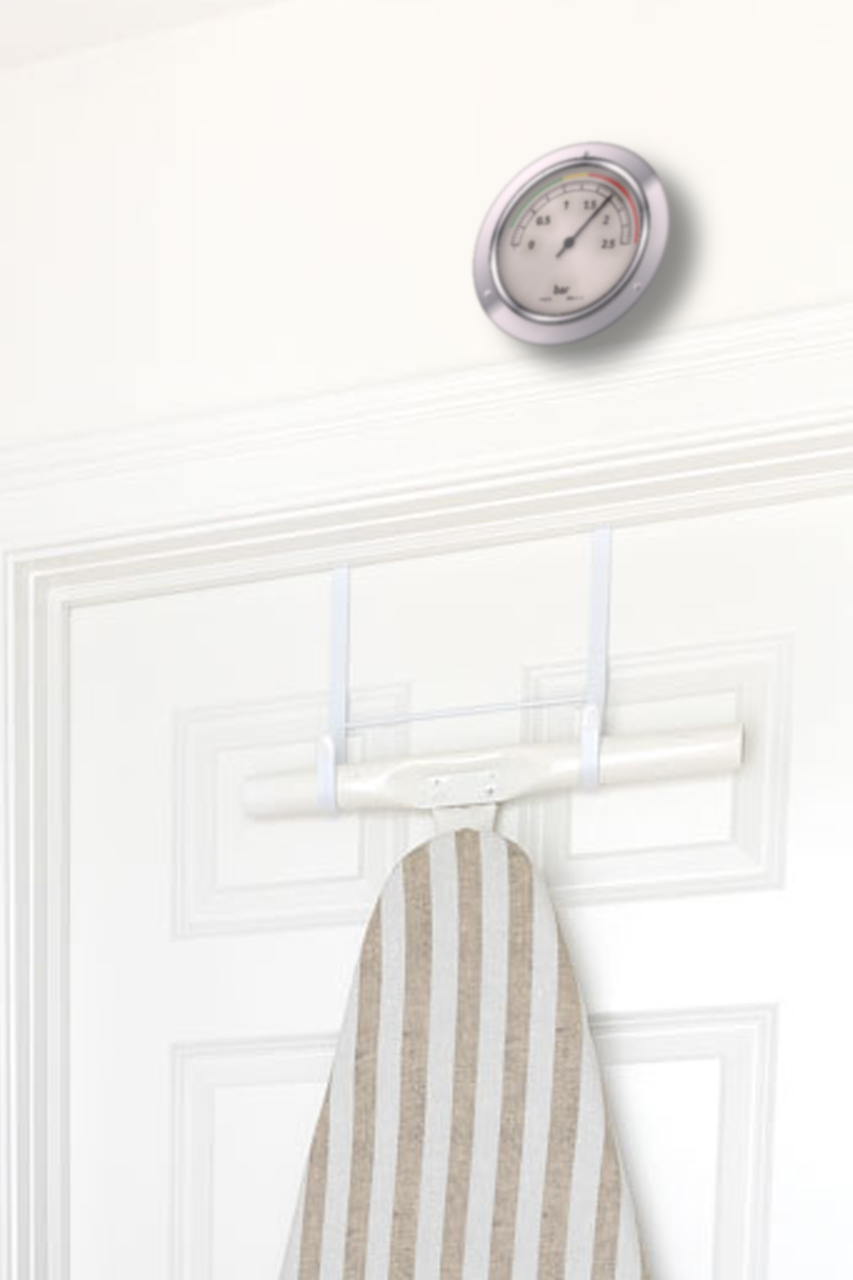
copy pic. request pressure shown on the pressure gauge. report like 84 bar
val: 1.75 bar
